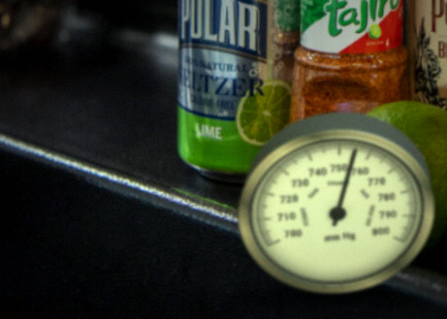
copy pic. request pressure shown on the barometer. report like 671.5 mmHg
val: 755 mmHg
